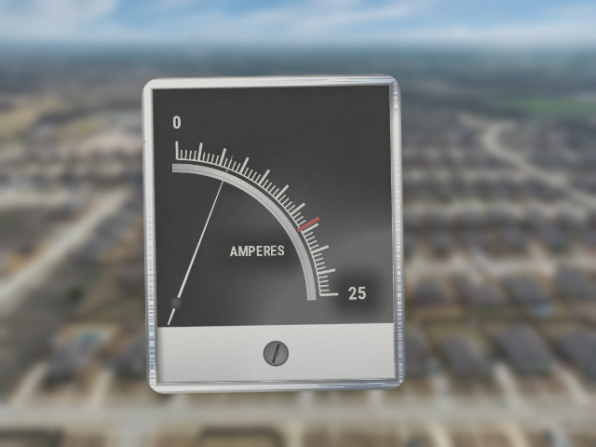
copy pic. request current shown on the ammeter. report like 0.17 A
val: 6 A
